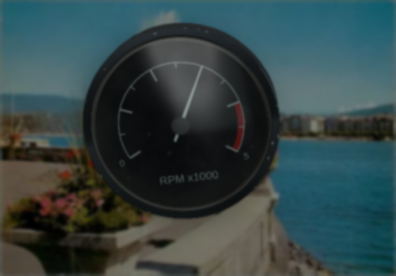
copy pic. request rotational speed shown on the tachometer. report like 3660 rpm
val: 3000 rpm
